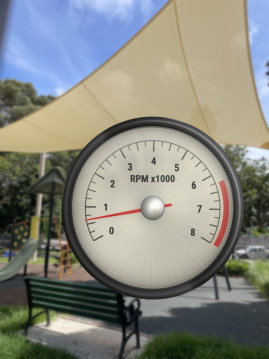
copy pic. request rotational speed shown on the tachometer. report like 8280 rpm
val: 625 rpm
